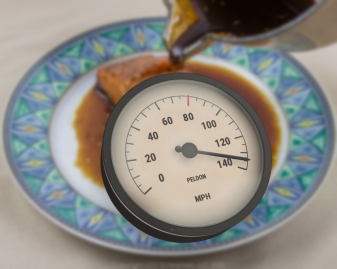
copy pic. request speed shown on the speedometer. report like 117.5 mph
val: 135 mph
